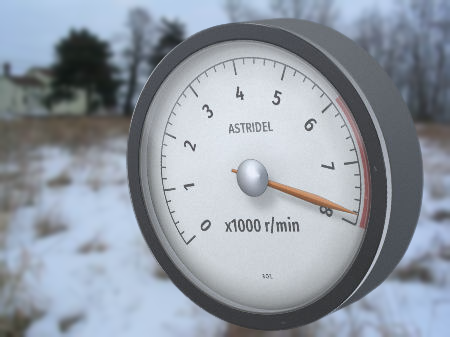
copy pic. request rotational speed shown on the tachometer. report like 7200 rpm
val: 7800 rpm
